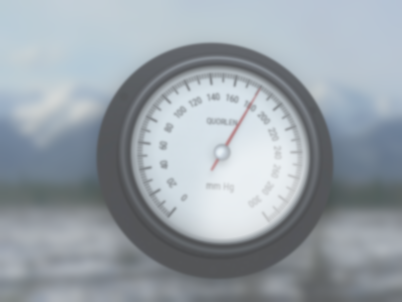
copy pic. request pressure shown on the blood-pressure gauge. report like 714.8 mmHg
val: 180 mmHg
